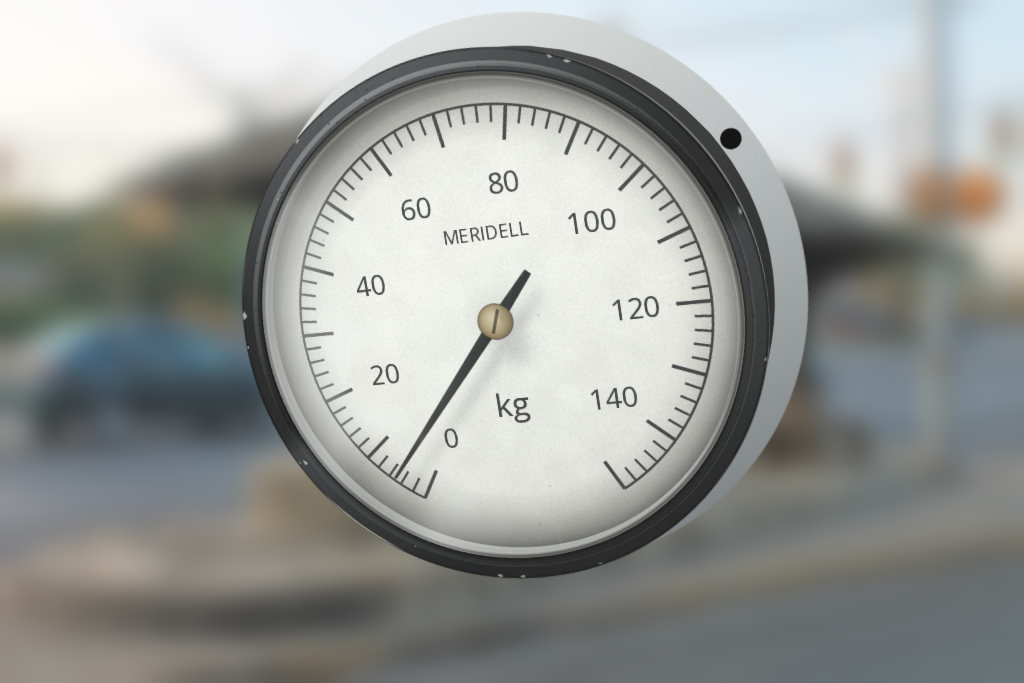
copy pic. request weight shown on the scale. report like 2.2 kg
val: 5 kg
